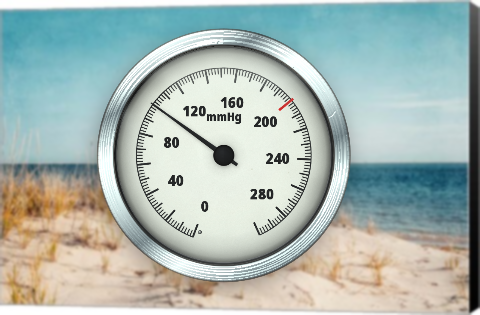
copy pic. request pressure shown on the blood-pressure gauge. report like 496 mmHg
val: 100 mmHg
